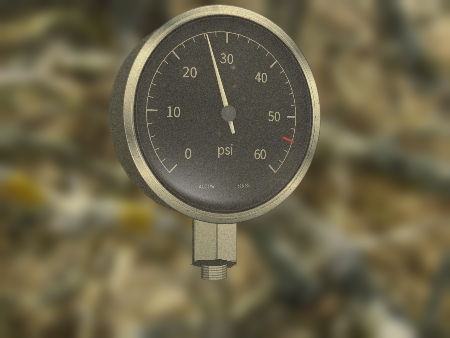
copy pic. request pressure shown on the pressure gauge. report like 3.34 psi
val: 26 psi
